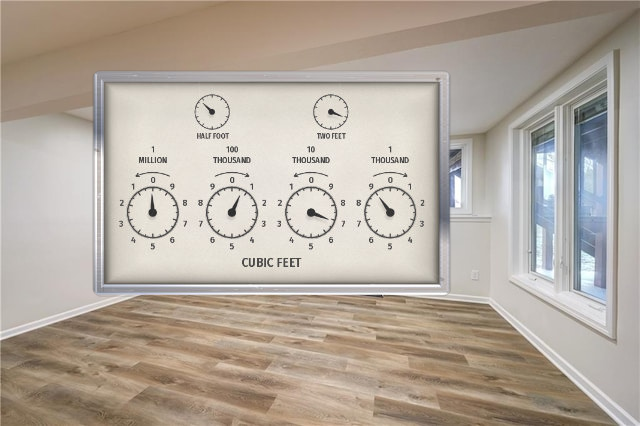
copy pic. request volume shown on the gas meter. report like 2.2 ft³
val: 6900 ft³
